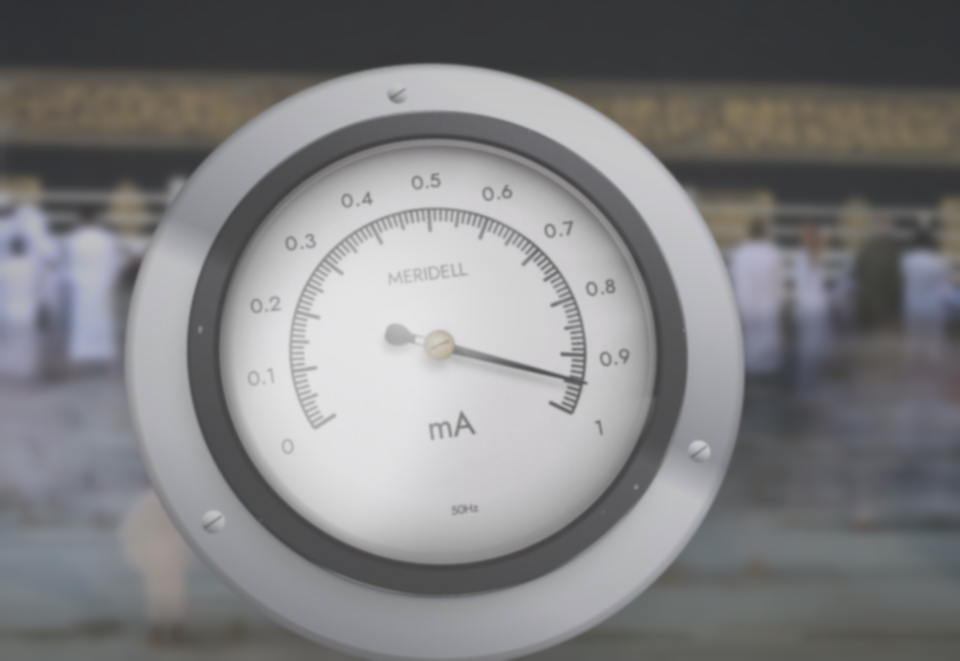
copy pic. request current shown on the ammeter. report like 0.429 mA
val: 0.95 mA
